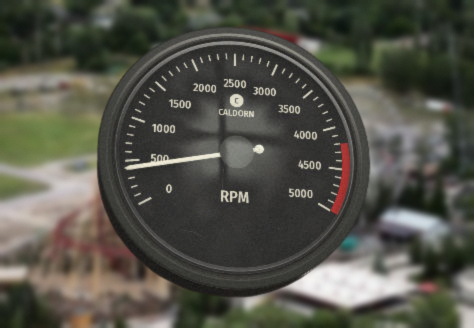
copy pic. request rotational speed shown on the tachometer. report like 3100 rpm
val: 400 rpm
